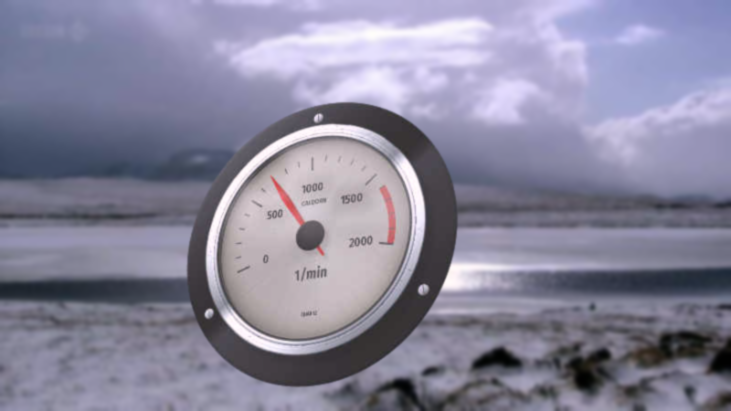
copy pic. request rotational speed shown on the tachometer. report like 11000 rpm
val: 700 rpm
